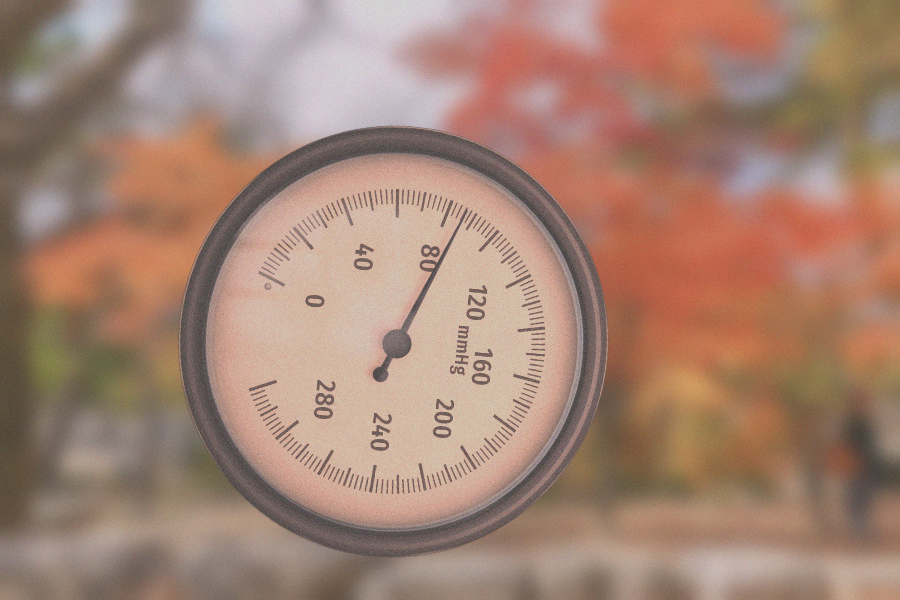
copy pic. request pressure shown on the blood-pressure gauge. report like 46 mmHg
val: 86 mmHg
